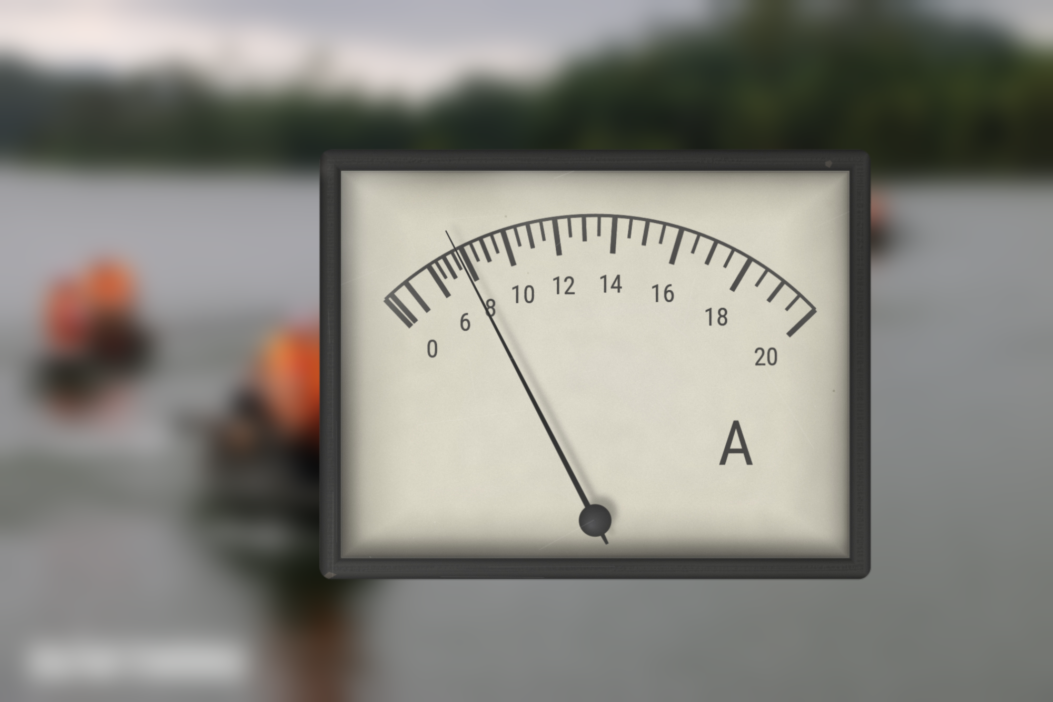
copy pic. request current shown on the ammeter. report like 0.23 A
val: 7.75 A
